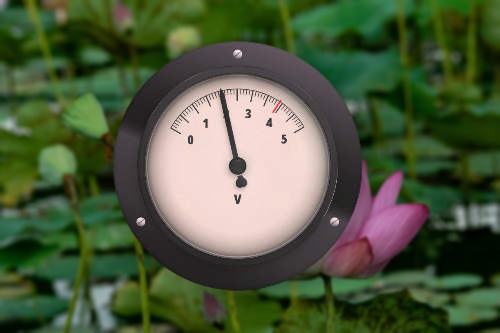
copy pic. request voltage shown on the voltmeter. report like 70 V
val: 2 V
